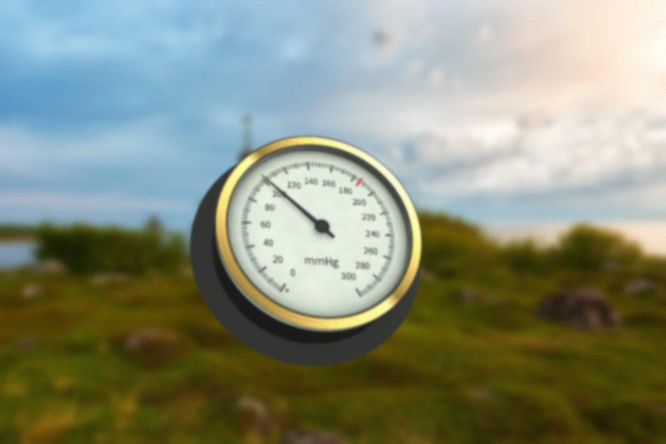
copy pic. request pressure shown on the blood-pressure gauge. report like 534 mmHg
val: 100 mmHg
